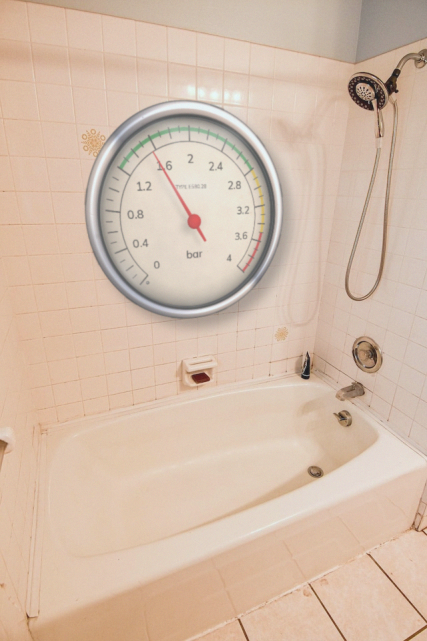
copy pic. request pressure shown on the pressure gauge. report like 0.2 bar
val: 1.55 bar
